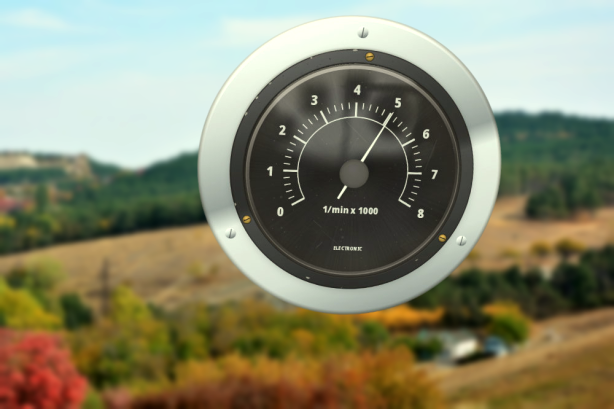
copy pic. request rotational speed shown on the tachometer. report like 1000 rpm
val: 5000 rpm
